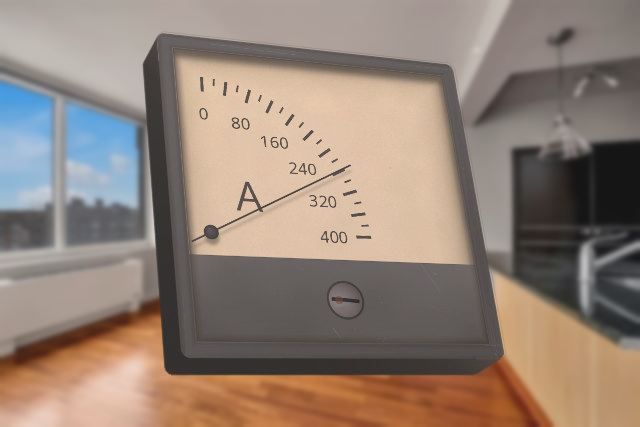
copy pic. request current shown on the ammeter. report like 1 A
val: 280 A
